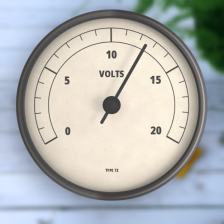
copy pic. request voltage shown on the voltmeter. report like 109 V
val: 12.5 V
